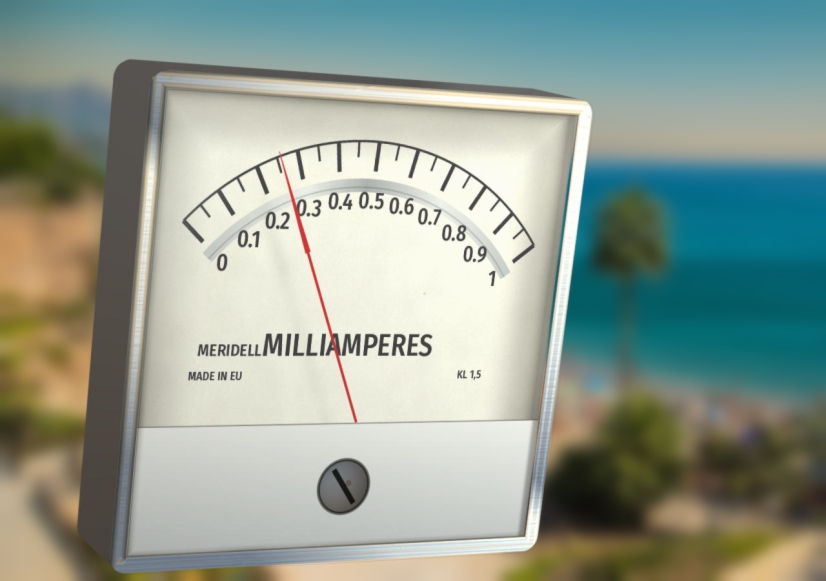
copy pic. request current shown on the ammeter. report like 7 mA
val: 0.25 mA
